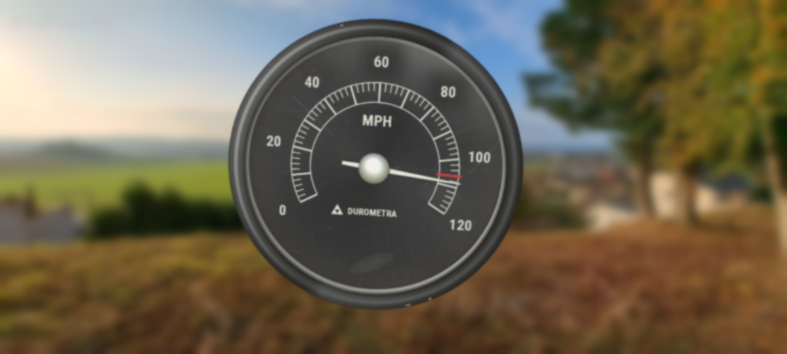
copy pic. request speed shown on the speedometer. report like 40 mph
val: 108 mph
